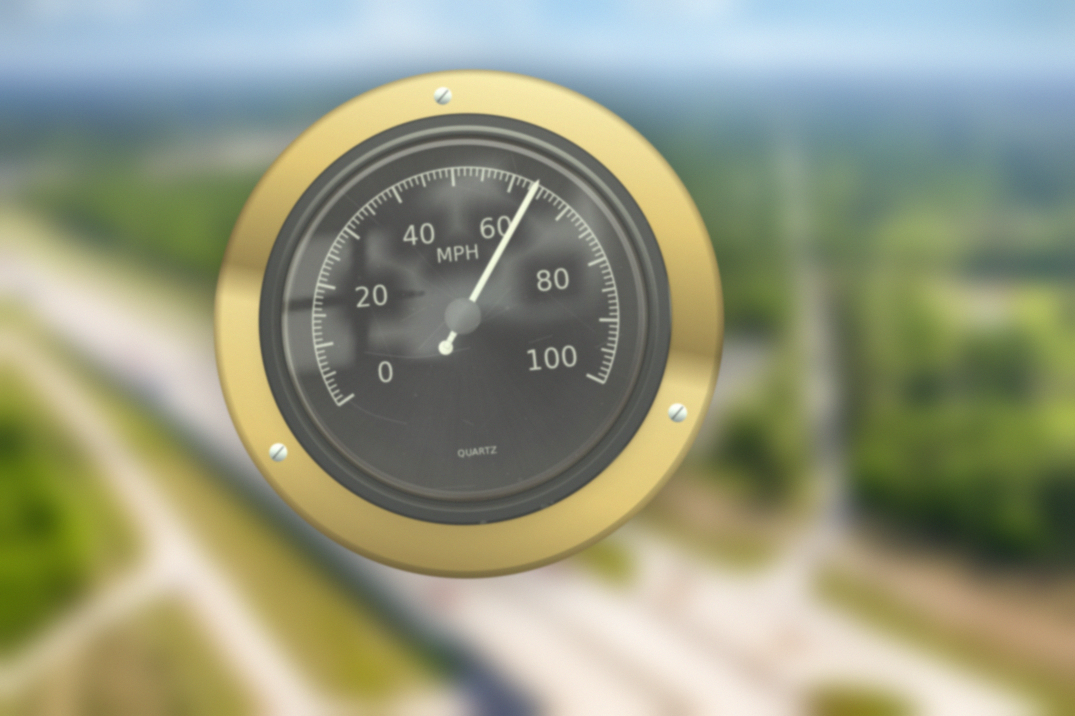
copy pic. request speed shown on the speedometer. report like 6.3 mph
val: 64 mph
